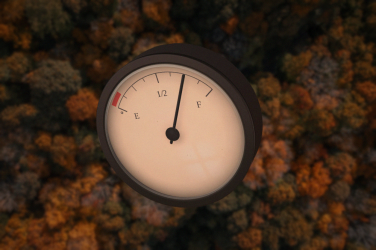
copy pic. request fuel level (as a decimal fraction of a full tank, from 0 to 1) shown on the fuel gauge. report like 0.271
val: 0.75
